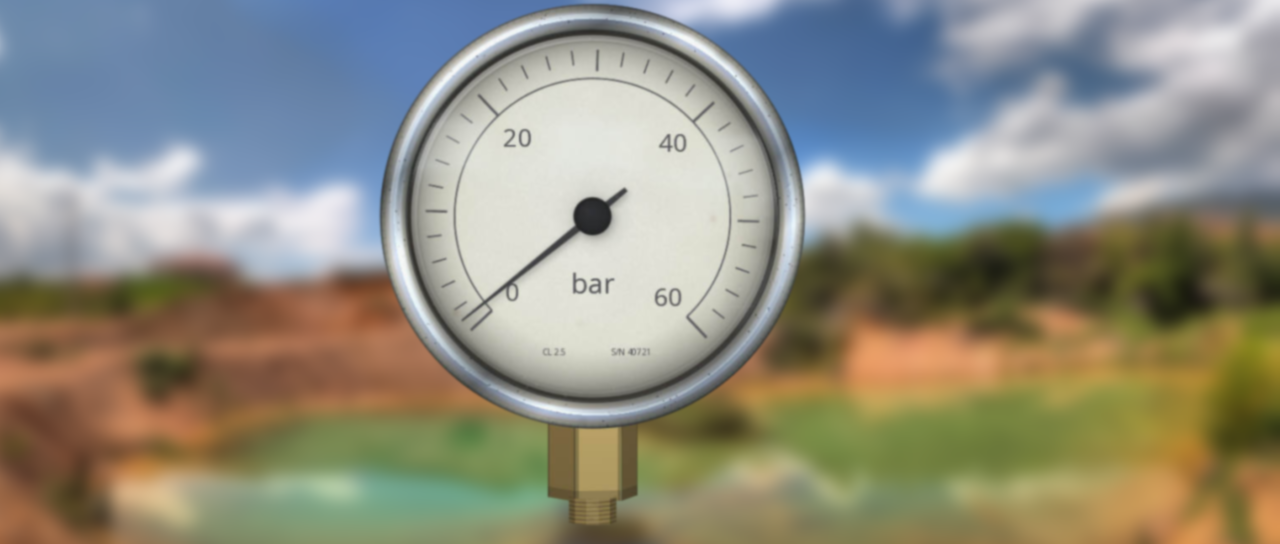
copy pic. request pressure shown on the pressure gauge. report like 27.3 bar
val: 1 bar
